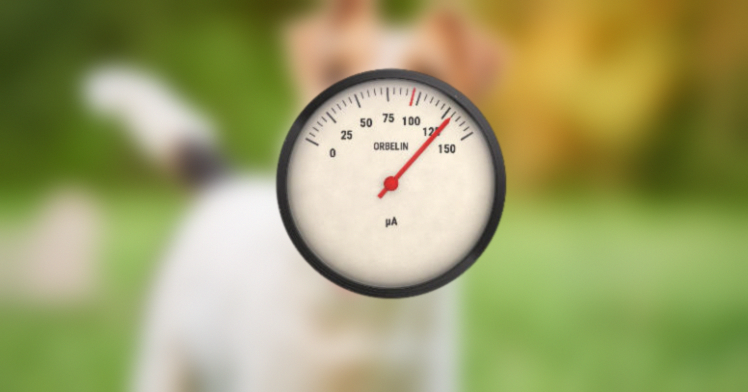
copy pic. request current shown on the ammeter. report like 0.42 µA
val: 130 µA
